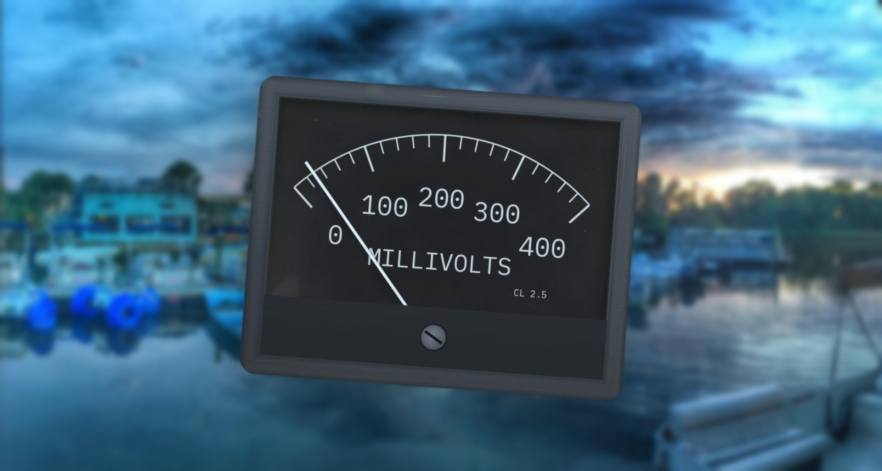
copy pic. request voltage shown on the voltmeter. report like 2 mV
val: 30 mV
